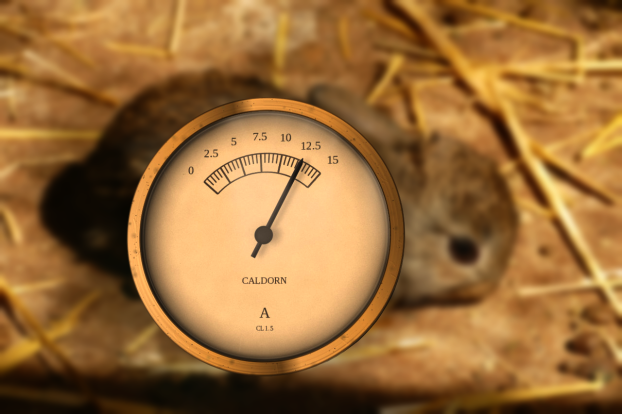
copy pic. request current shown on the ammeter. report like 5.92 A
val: 12.5 A
